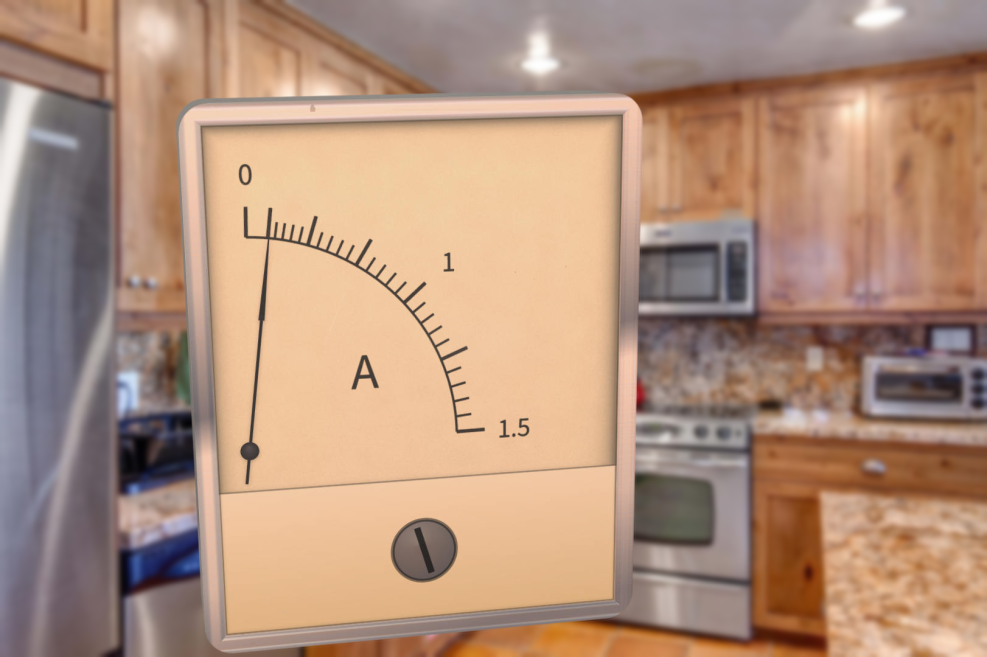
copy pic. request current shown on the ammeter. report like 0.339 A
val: 0.25 A
